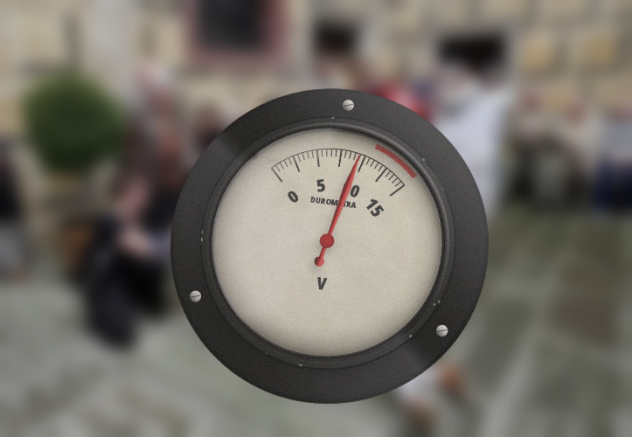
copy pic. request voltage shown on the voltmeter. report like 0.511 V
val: 9.5 V
